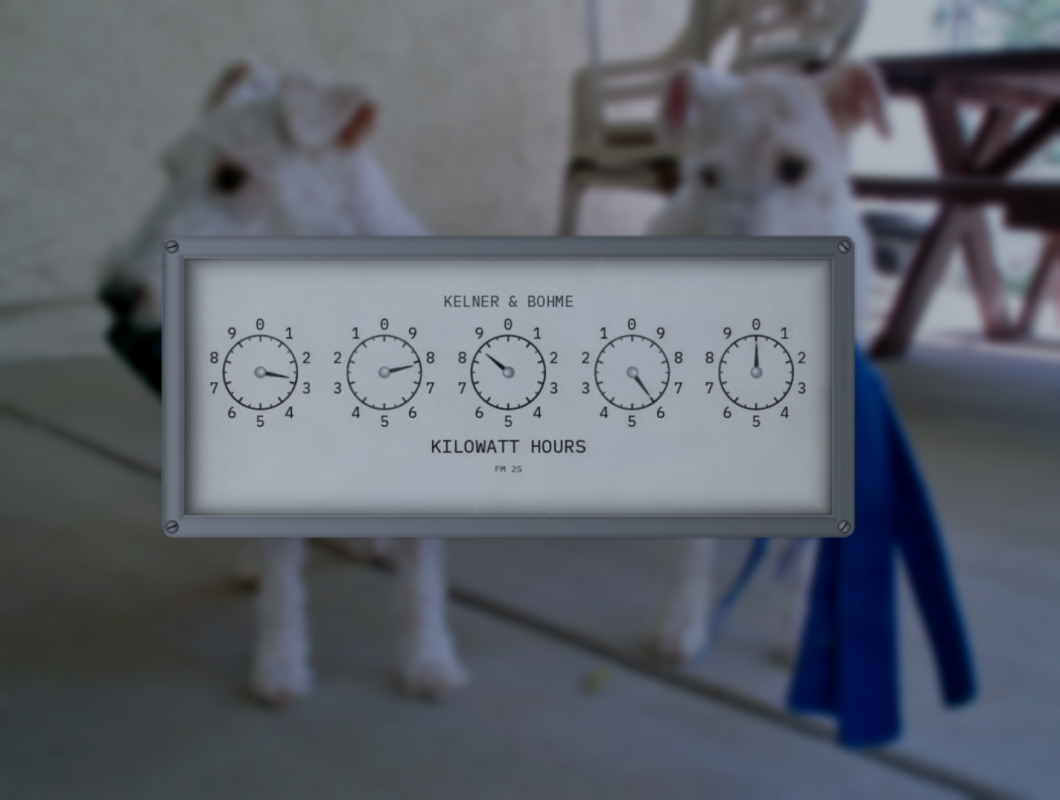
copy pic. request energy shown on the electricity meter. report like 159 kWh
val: 27860 kWh
